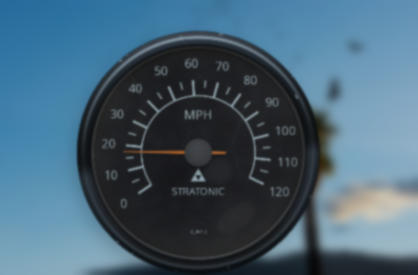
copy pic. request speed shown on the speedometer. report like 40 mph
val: 17.5 mph
